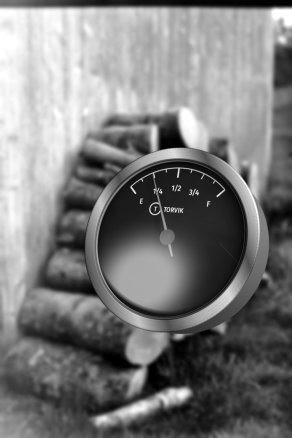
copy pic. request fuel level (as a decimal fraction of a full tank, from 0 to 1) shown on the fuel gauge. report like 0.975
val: 0.25
